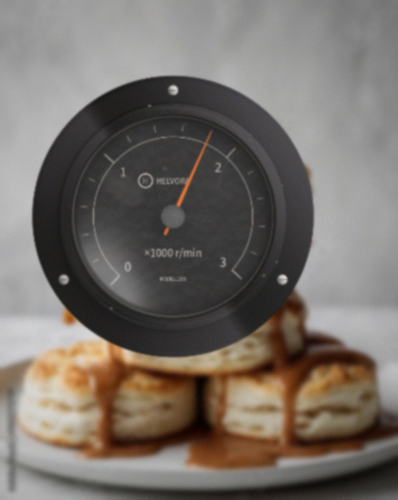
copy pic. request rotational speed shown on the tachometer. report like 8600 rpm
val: 1800 rpm
